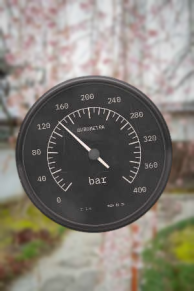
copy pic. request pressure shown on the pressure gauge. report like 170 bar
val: 140 bar
